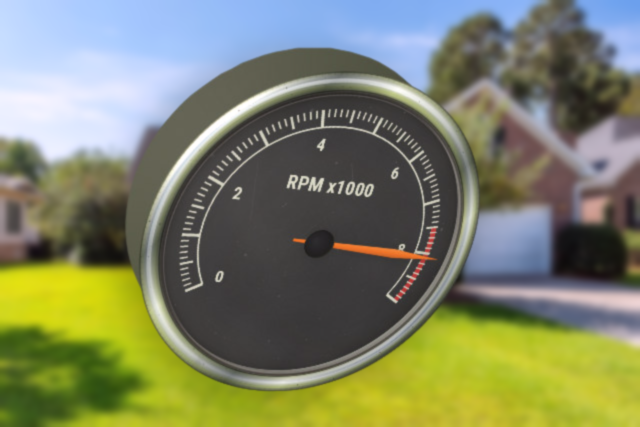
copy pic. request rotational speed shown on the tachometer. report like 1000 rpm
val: 8000 rpm
